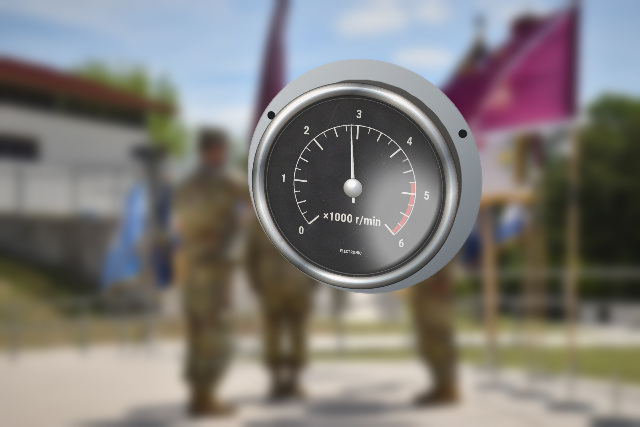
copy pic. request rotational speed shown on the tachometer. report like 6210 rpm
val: 2875 rpm
